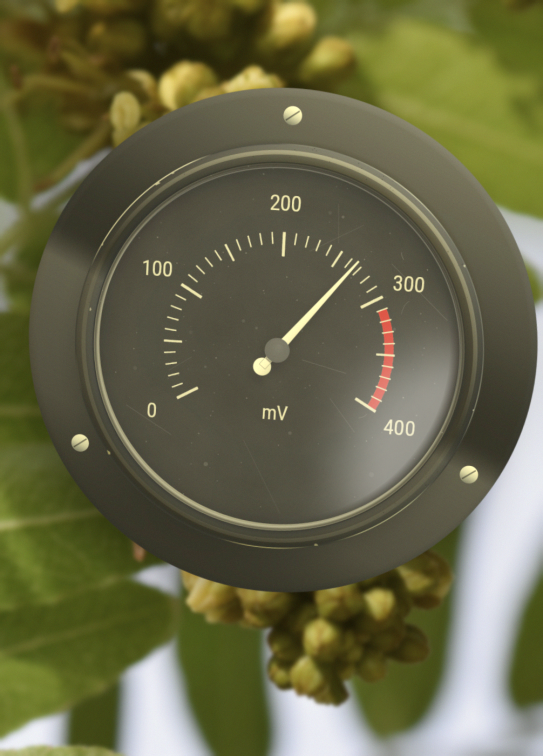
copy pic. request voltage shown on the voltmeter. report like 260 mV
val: 265 mV
